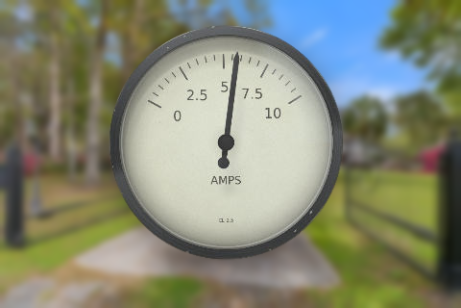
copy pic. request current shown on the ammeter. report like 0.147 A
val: 5.75 A
